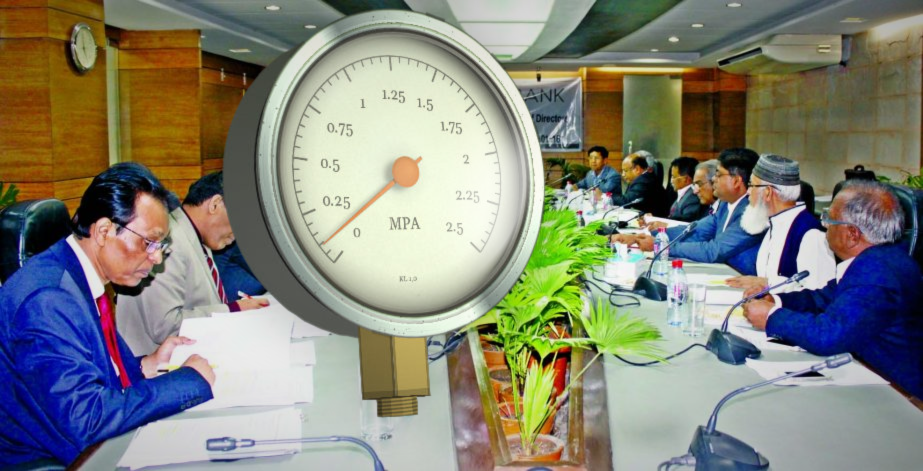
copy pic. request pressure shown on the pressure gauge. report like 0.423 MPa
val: 0.1 MPa
